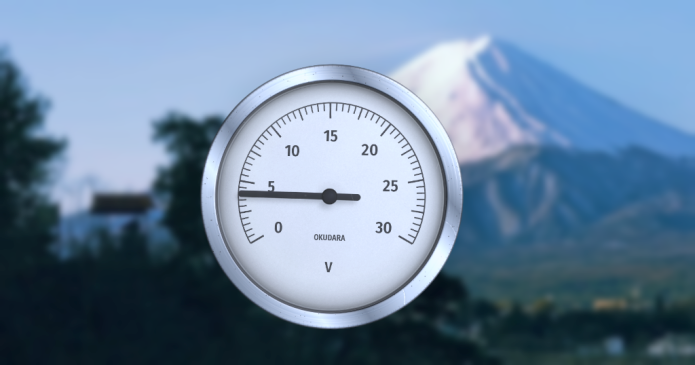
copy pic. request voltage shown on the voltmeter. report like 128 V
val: 4 V
